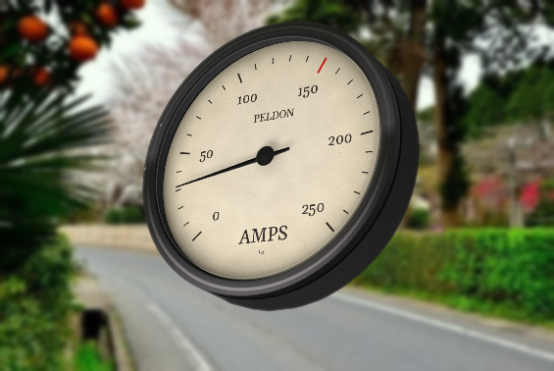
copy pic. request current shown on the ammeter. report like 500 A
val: 30 A
